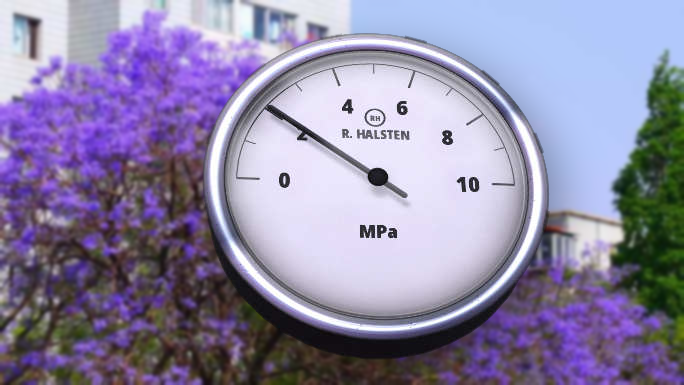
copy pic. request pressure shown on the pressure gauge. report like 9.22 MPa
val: 2 MPa
